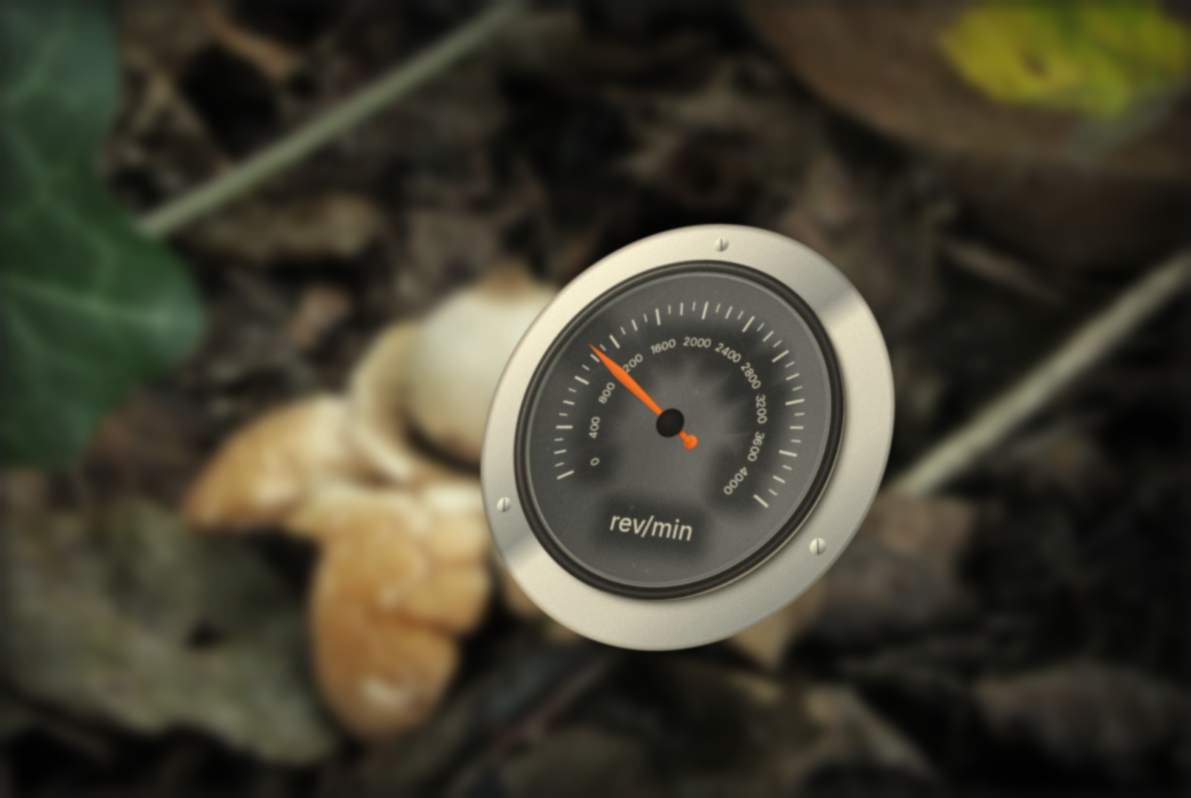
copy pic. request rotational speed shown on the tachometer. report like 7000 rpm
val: 1050 rpm
